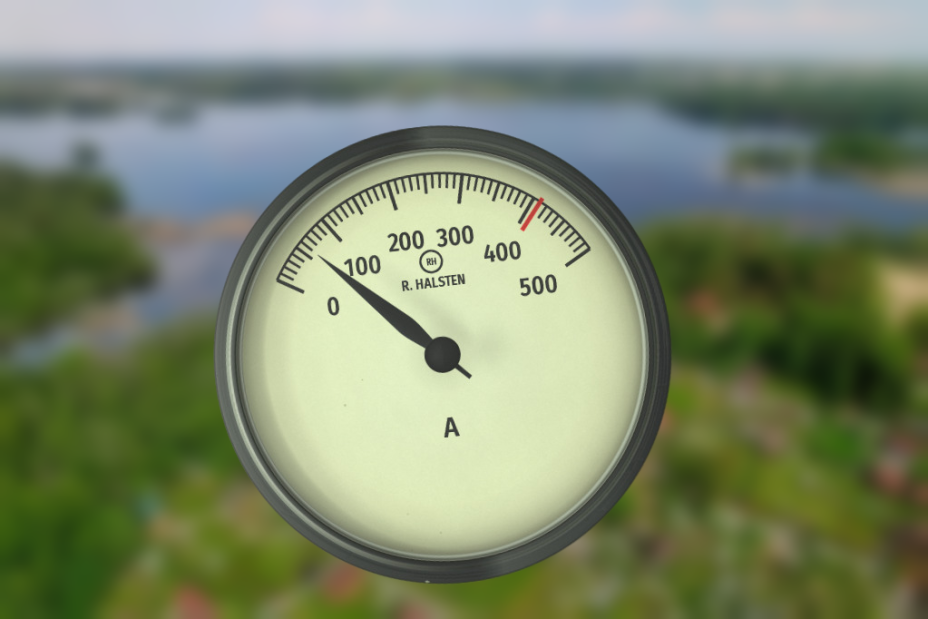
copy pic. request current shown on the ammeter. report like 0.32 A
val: 60 A
